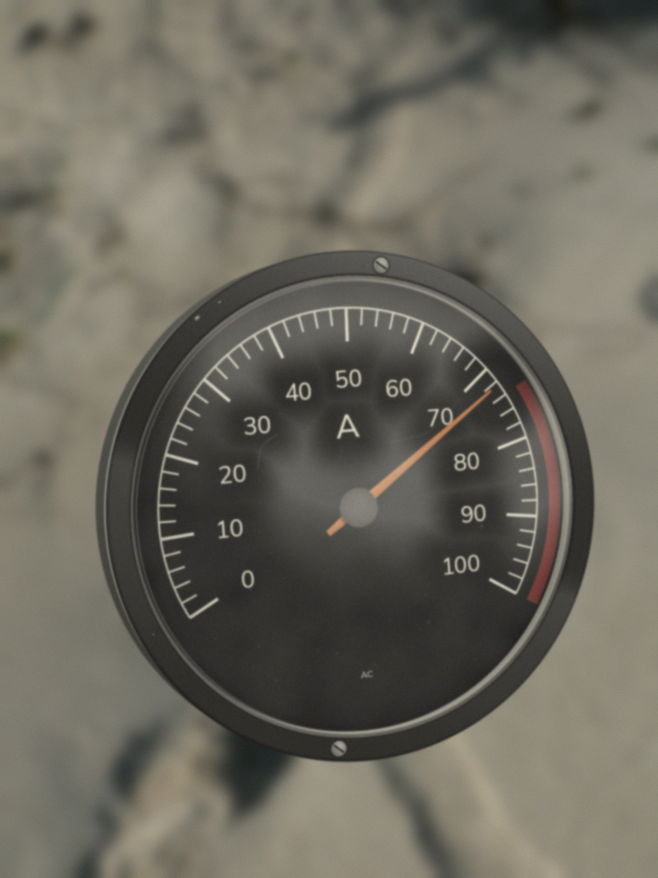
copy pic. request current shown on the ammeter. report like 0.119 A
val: 72 A
